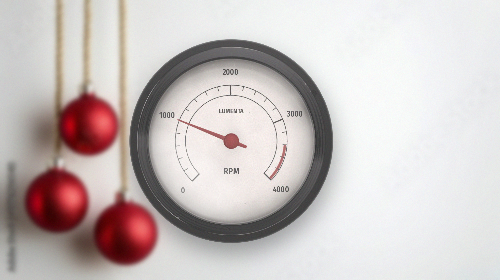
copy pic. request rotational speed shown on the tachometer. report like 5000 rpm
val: 1000 rpm
